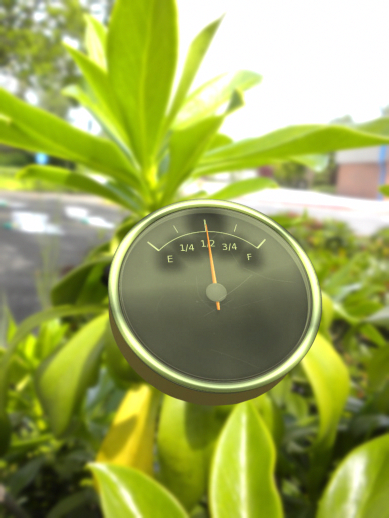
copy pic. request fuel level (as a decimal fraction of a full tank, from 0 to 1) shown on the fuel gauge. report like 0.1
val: 0.5
